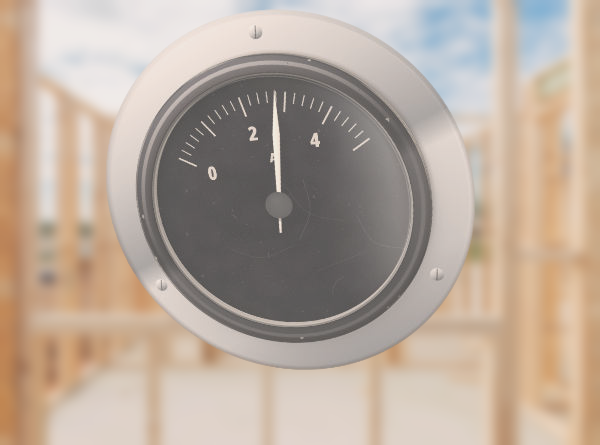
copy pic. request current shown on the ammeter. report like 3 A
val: 2.8 A
